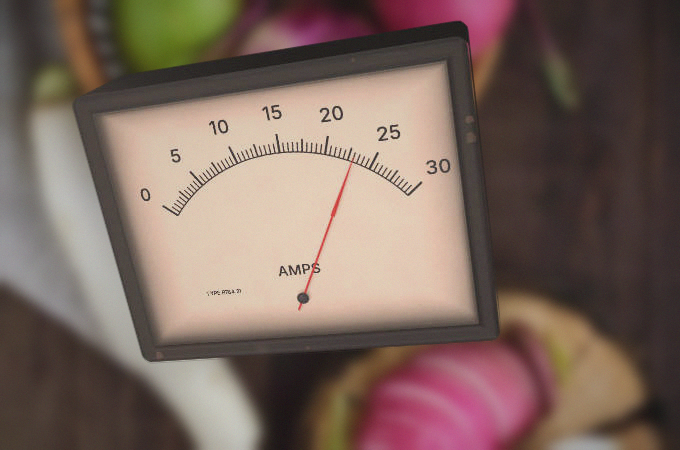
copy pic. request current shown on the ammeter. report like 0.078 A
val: 23 A
